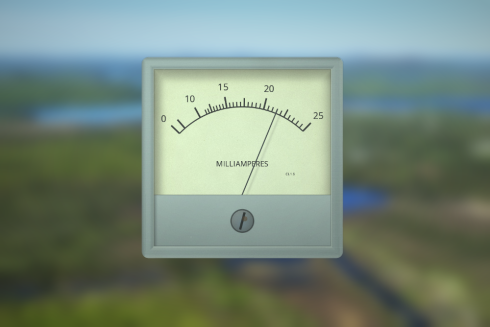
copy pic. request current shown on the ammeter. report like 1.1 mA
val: 21.5 mA
